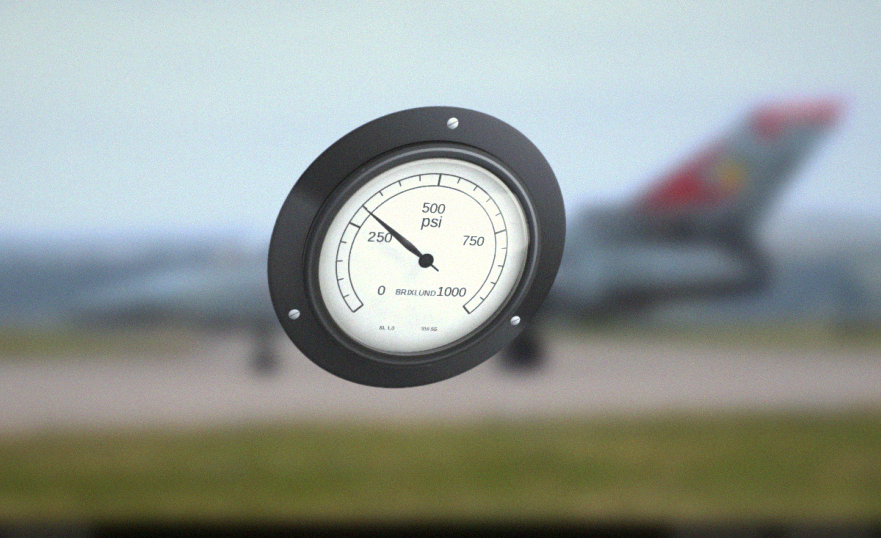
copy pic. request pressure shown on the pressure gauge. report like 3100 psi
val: 300 psi
